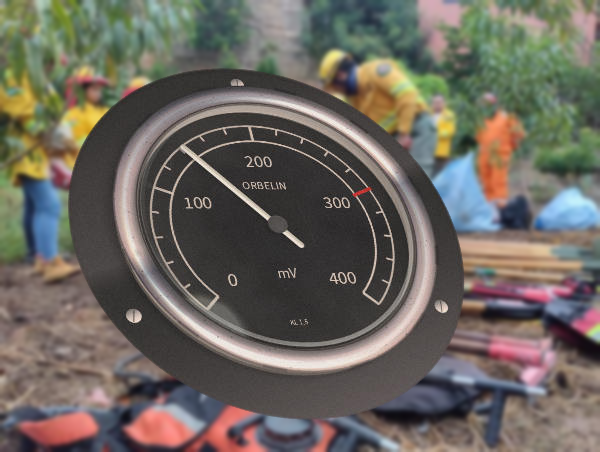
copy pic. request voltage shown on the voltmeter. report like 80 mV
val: 140 mV
